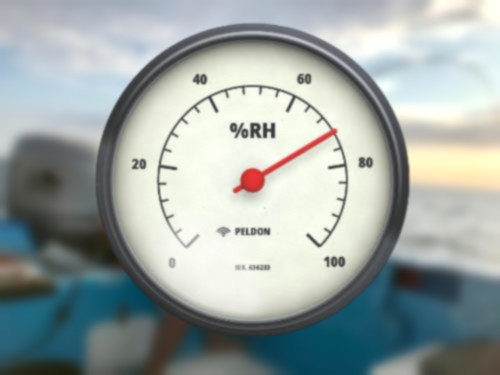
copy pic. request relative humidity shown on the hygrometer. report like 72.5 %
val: 72 %
